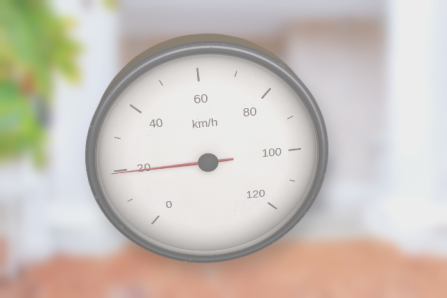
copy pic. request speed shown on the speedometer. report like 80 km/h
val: 20 km/h
